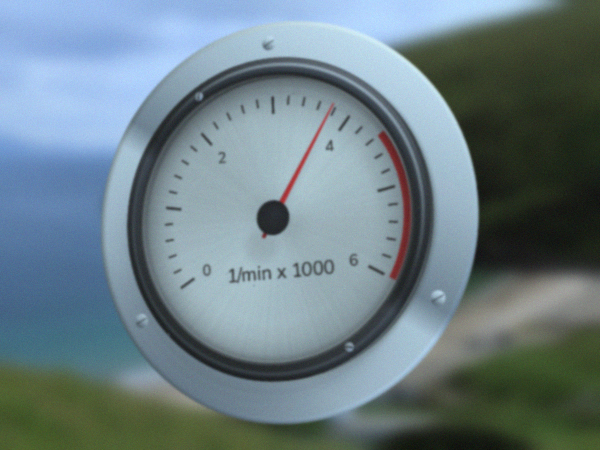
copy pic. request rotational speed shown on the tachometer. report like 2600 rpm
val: 3800 rpm
